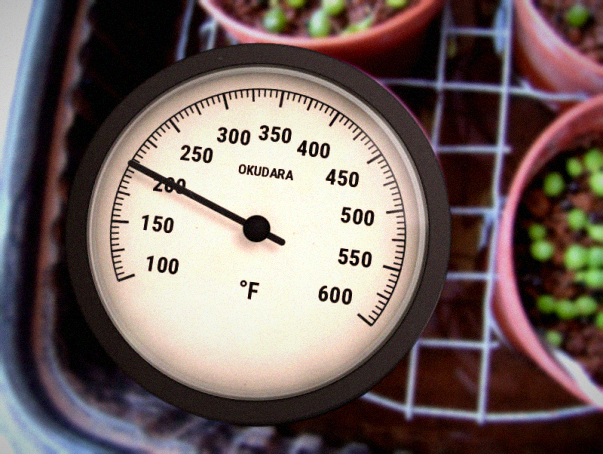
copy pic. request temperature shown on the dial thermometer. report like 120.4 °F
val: 200 °F
